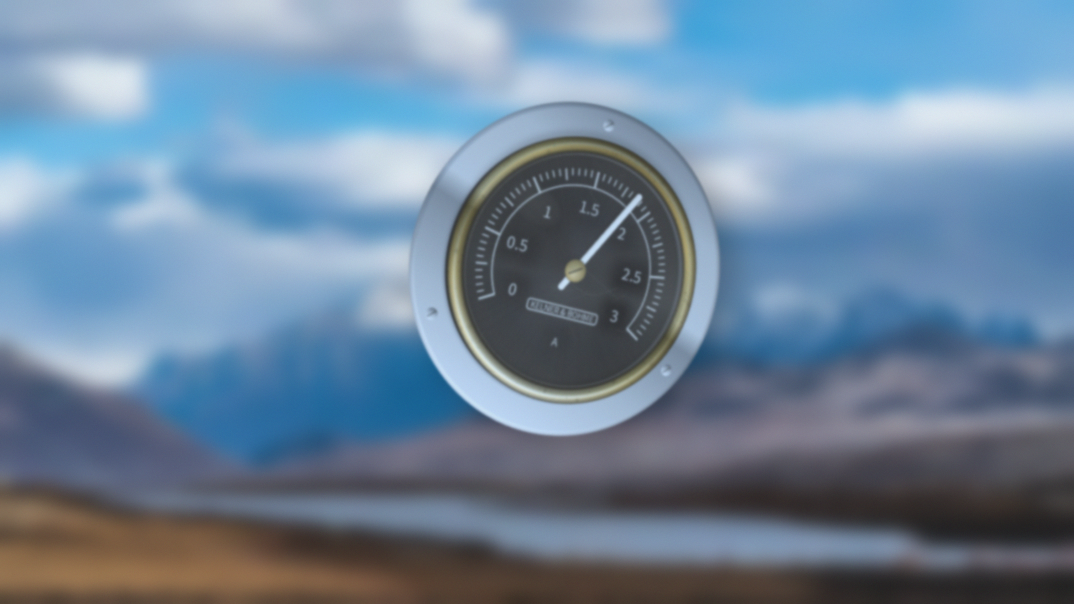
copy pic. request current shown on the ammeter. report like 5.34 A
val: 1.85 A
